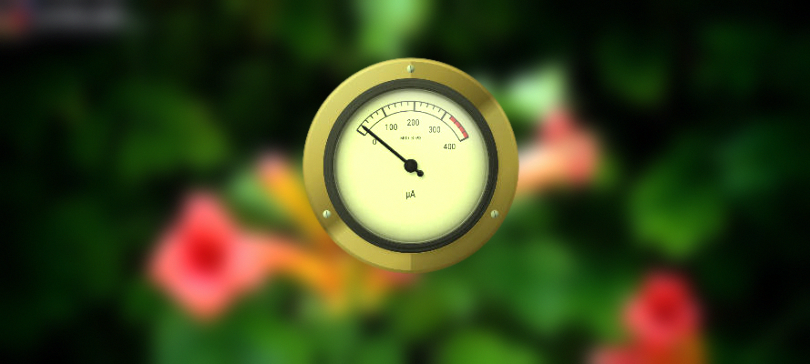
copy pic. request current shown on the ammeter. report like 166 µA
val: 20 µA
